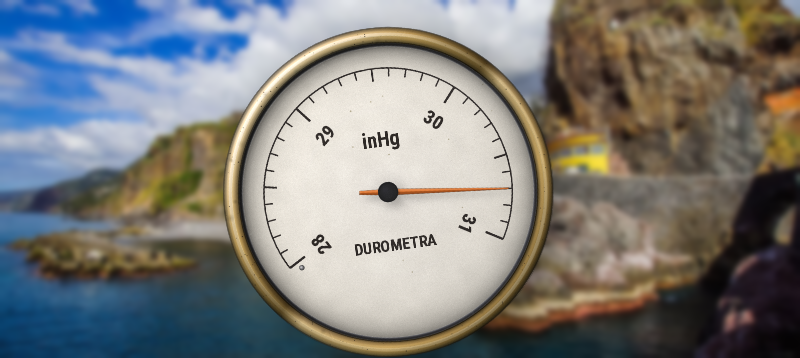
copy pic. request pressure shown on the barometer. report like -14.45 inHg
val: 30.7 inHg
